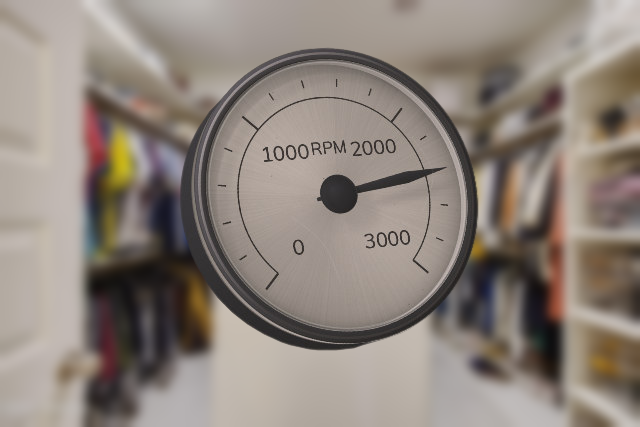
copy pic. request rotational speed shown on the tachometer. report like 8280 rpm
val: 2400 rpm
